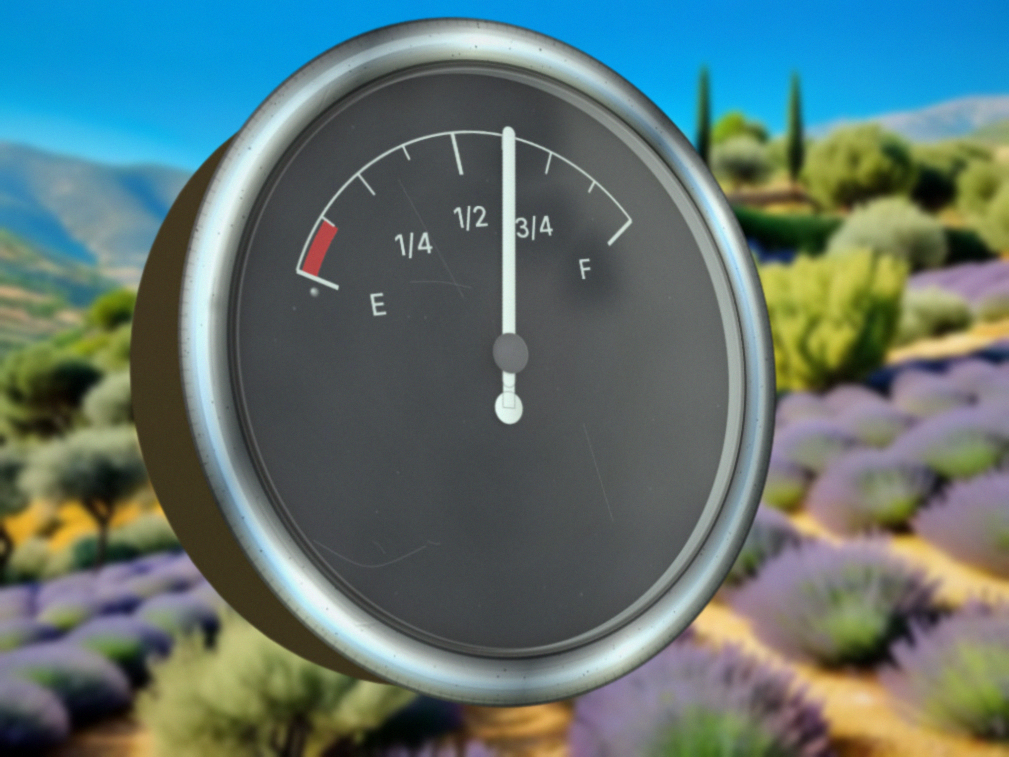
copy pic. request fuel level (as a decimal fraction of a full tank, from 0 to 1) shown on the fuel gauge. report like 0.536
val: 0.625
